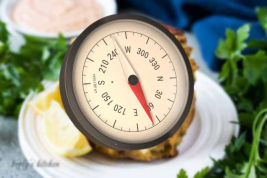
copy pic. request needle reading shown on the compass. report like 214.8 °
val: 70 °
